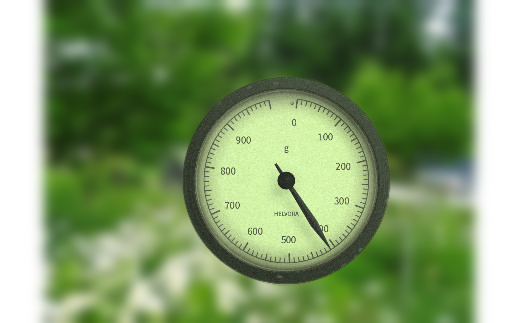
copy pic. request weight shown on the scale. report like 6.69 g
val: 410 g
